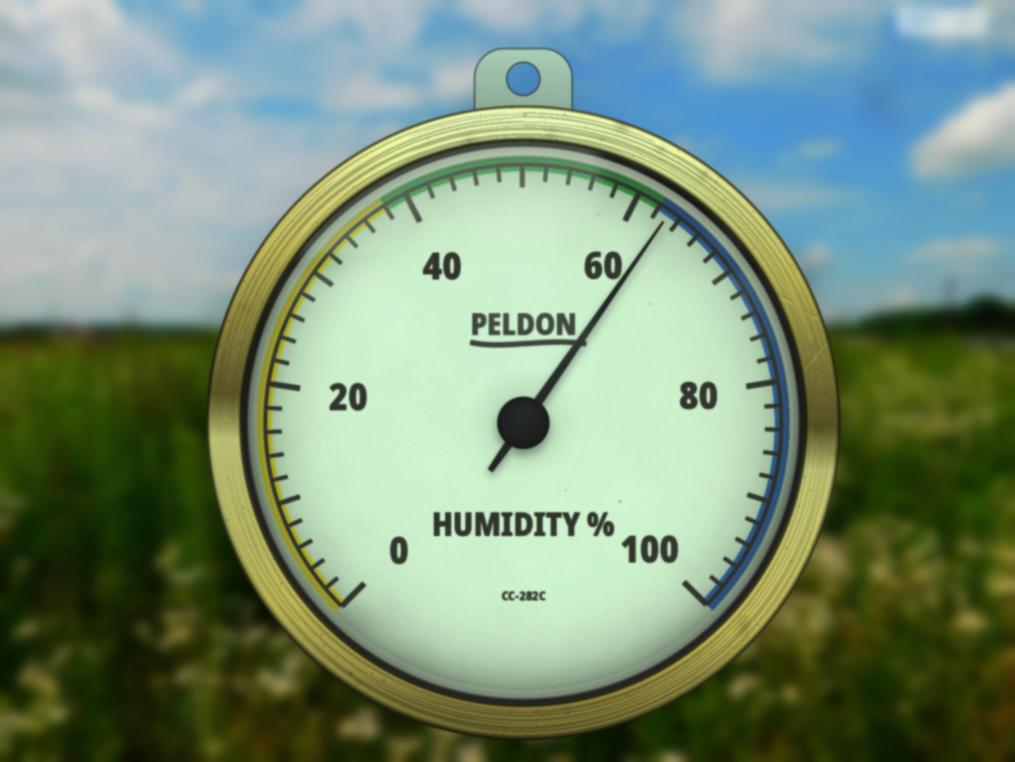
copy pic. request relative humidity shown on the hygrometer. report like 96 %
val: 63 %
